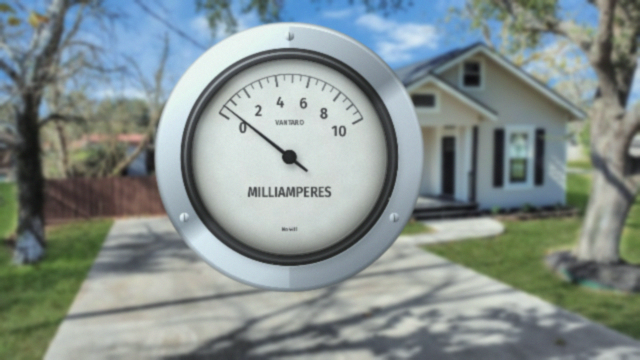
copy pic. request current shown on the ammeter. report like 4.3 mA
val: 0.5 mA
